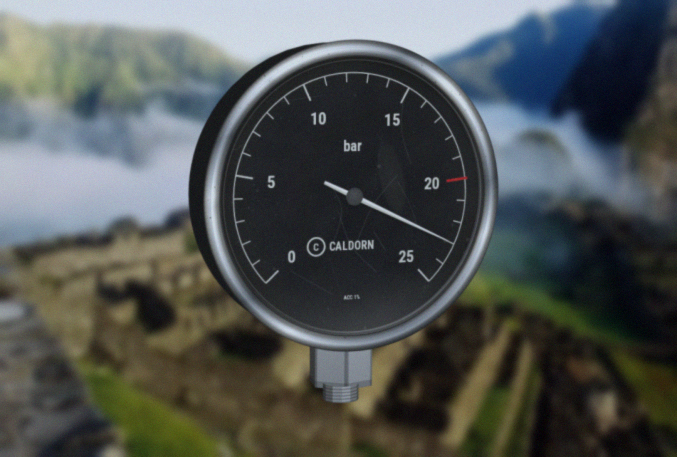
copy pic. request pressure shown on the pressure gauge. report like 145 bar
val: 23 bar
